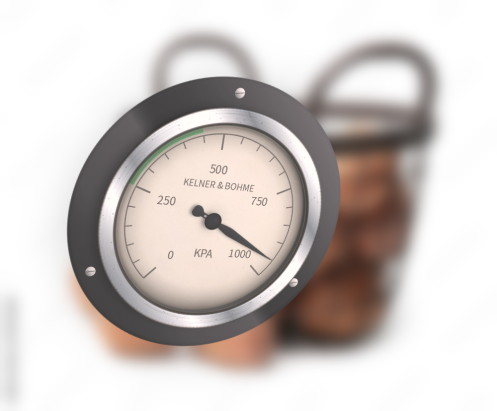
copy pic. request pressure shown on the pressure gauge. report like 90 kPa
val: 950 kPa
